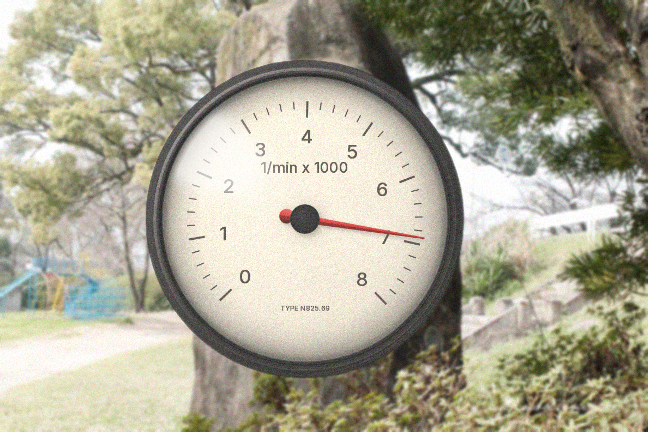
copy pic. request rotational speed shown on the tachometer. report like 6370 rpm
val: 6900 rpm
